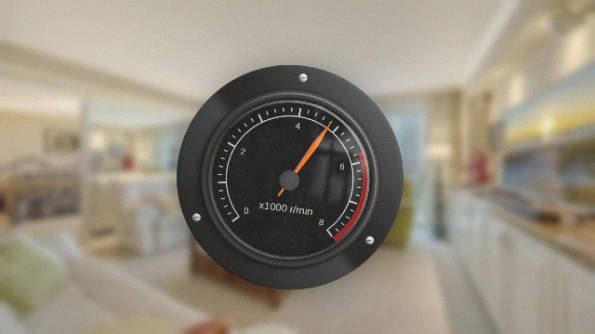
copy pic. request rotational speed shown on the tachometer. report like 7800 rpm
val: 4800 rpm
